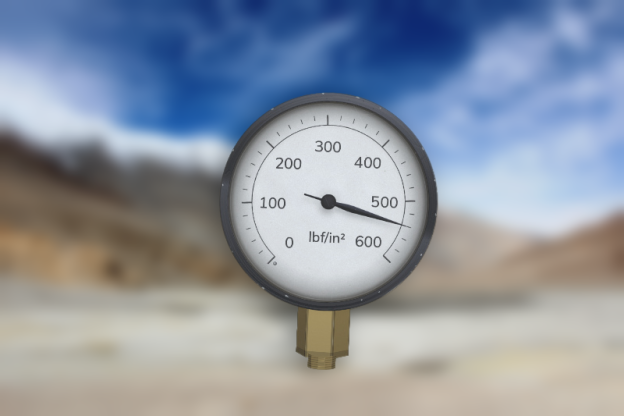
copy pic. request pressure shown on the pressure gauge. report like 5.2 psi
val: 540 psi
